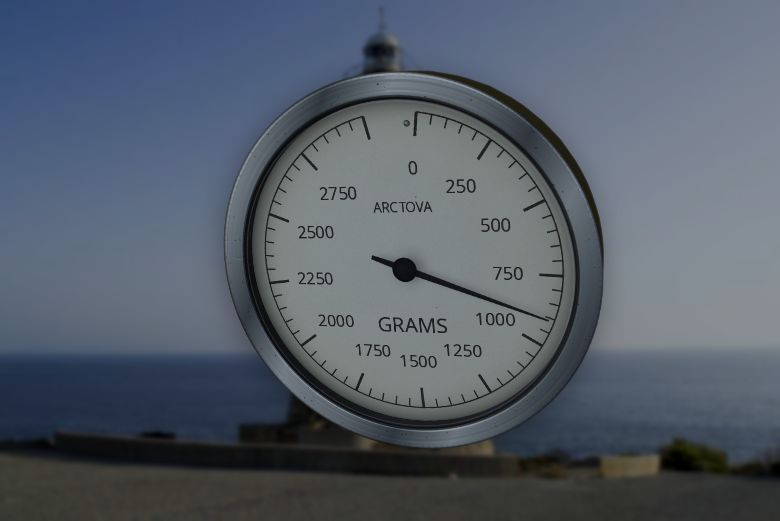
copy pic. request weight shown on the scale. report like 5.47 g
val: 900 g
